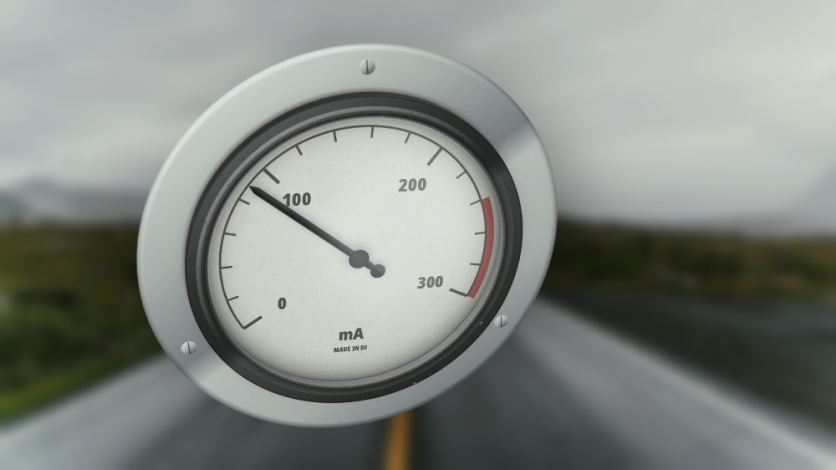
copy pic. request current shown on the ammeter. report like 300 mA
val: 90 mA
